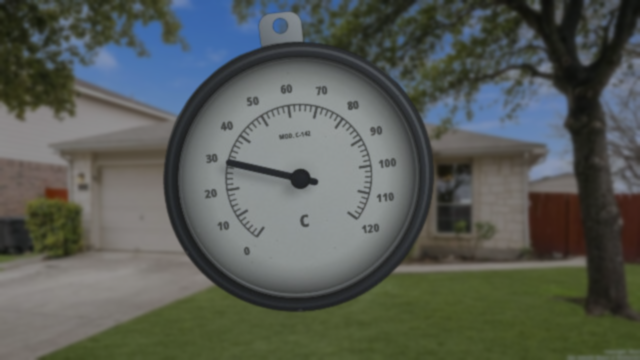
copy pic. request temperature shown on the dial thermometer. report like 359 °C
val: 30 °C
